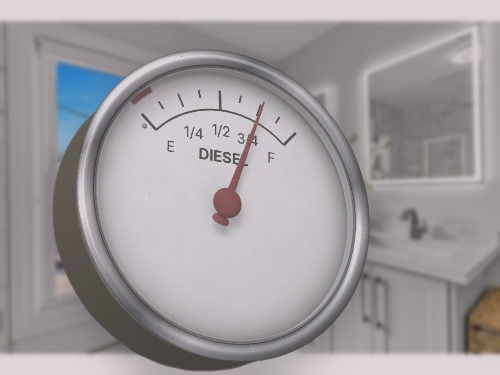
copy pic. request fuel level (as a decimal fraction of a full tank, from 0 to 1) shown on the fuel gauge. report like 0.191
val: 0.75
